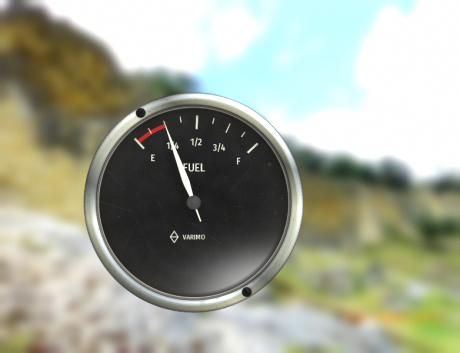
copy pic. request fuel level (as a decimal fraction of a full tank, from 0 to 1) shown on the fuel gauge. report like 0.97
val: 0.25
